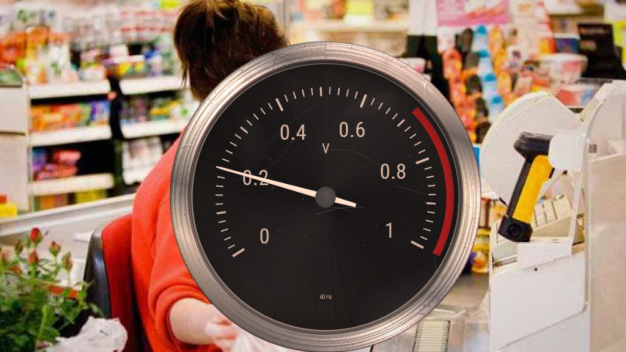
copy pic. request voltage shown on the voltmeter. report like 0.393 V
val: 0.2 V
